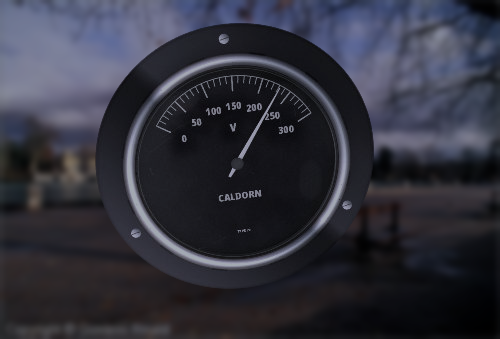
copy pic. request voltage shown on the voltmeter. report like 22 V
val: 230 V
